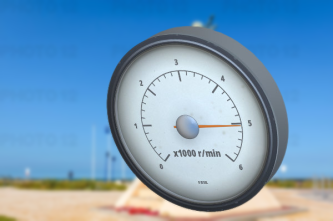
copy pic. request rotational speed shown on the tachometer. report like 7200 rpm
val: 5000 rpm
